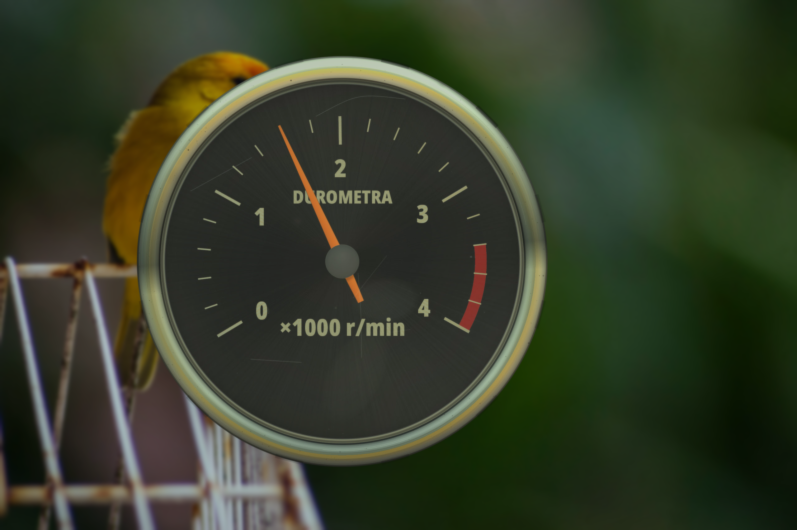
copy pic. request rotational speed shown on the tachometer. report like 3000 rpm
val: 1600 rpm
